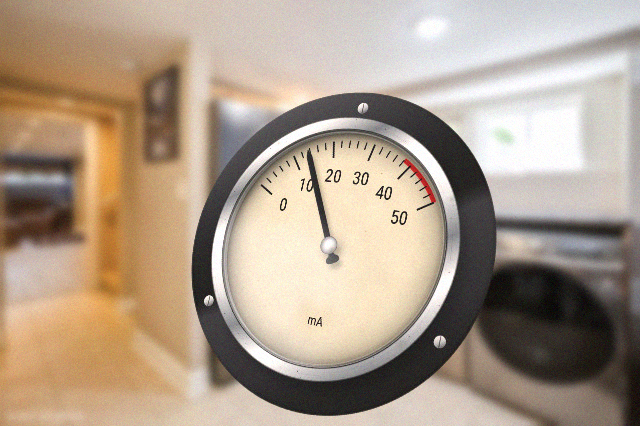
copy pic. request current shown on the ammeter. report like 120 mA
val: 14 mA
